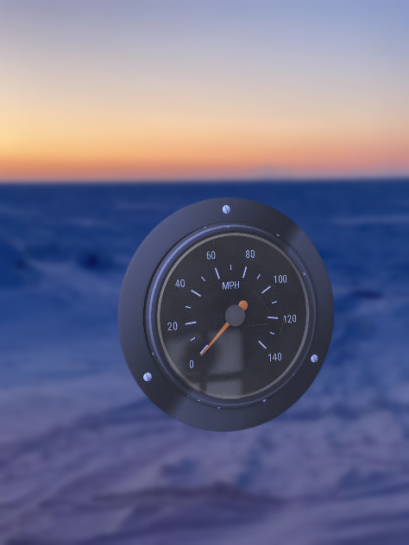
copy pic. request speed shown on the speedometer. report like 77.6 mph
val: 0 mph
